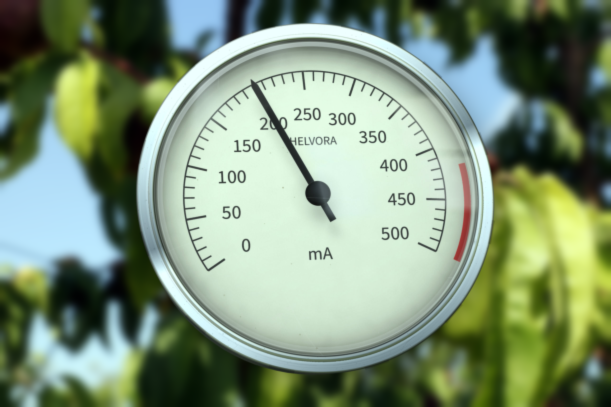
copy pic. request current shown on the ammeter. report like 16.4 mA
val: 200 mA
